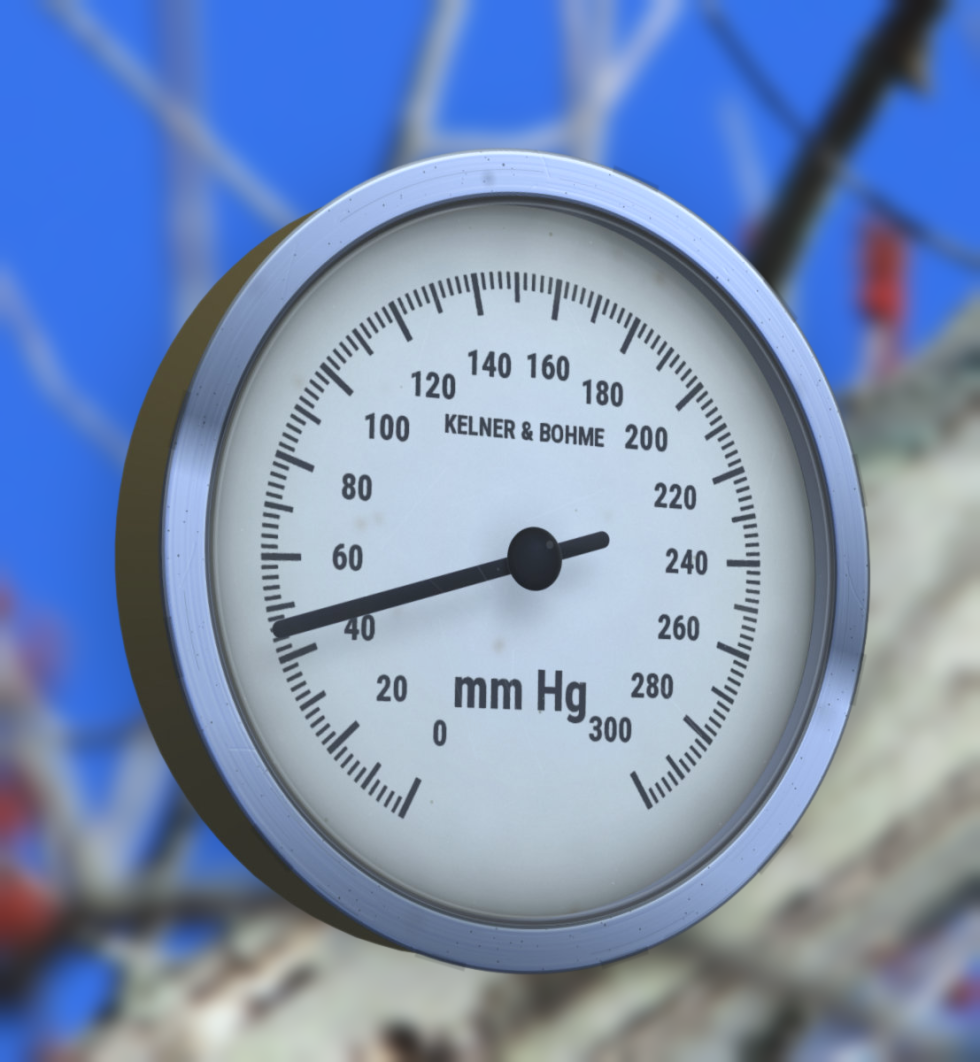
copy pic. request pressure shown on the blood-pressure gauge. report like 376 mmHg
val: 46 mmHg
